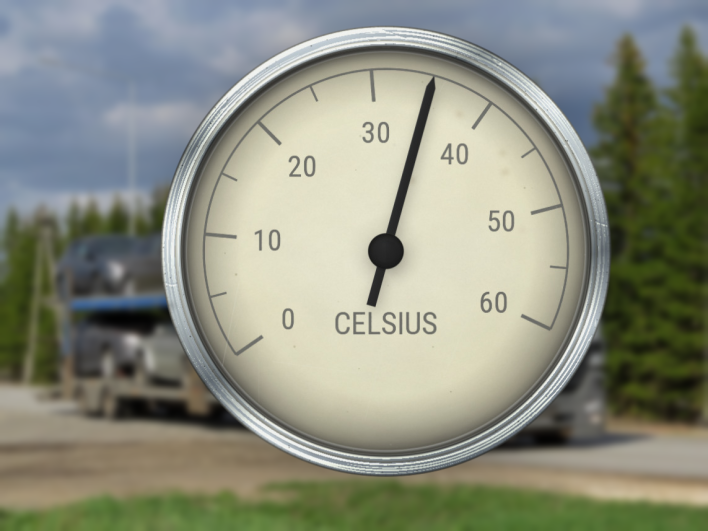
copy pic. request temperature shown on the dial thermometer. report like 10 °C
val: 35 °C
